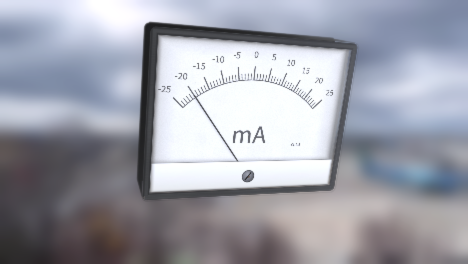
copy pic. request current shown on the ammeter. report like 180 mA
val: -20 mA
